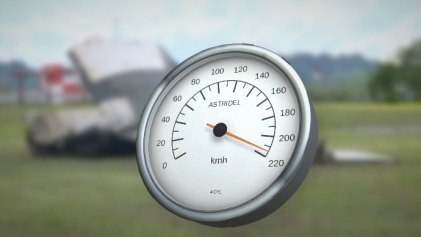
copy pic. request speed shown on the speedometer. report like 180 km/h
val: 215 km/h
